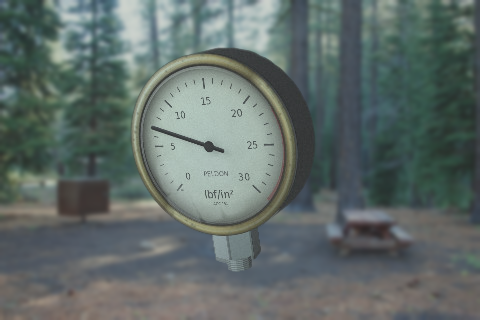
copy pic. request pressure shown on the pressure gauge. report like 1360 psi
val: 7 psi
